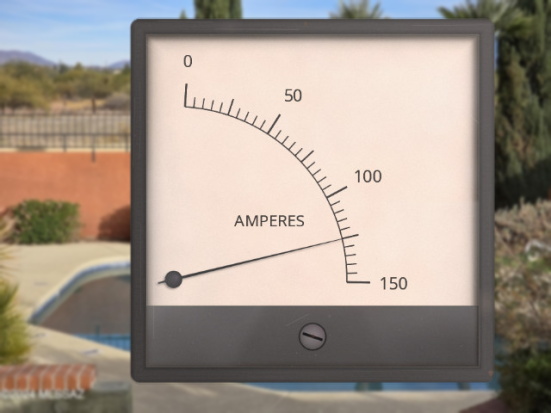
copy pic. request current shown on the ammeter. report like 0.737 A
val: 125 A
